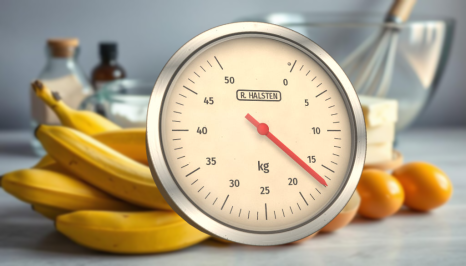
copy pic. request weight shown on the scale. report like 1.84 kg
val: 17 kg
